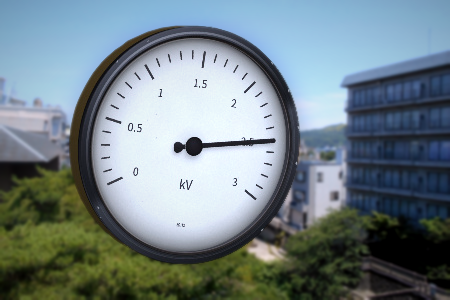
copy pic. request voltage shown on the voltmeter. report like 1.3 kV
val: 2.5 kV
